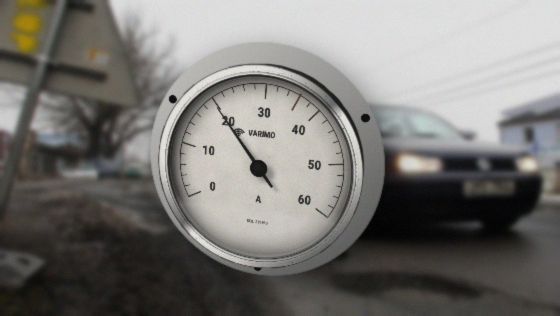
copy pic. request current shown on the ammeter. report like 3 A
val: 20 A
